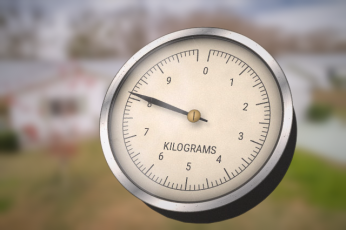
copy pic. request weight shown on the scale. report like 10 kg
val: 8.1 kg
